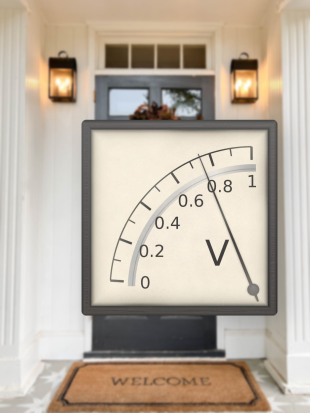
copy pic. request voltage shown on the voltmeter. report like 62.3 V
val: 0.75 V
